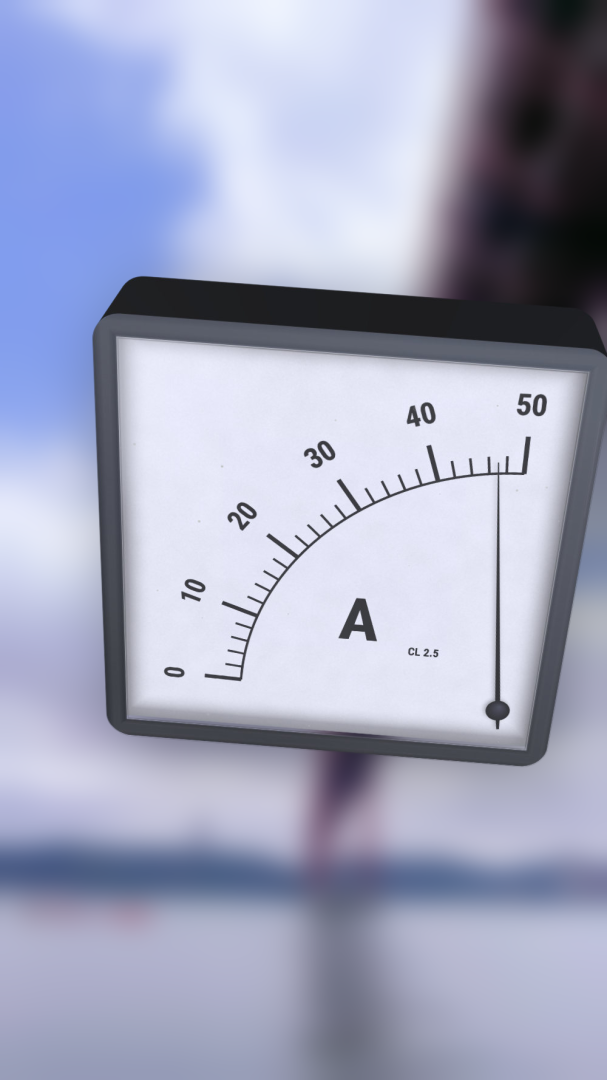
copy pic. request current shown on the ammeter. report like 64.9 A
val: 47 A
